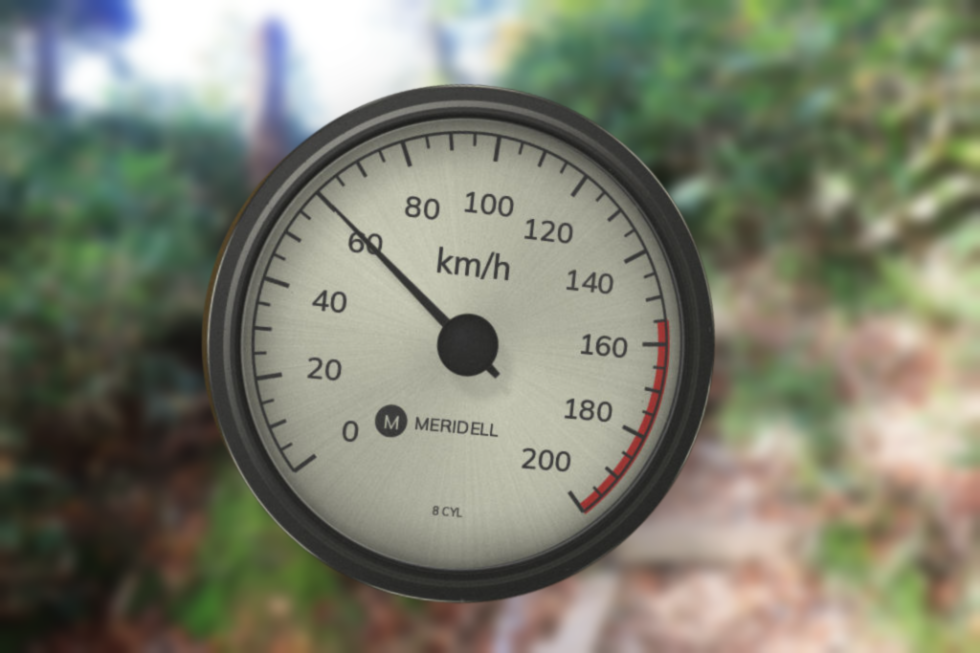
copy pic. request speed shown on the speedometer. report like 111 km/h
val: 60 km/h
